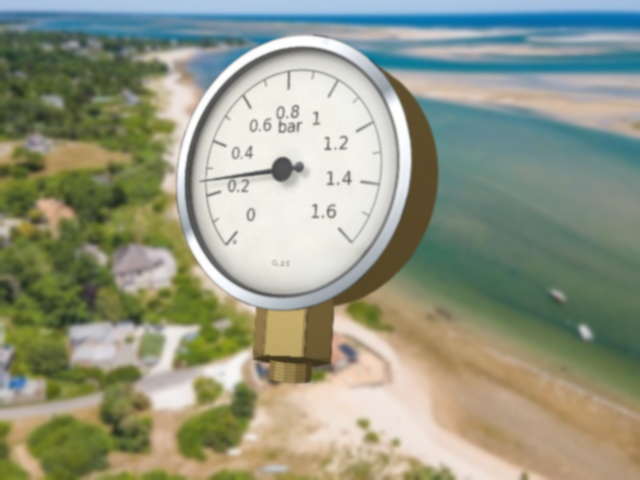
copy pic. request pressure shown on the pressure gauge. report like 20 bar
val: 0.25 bar
